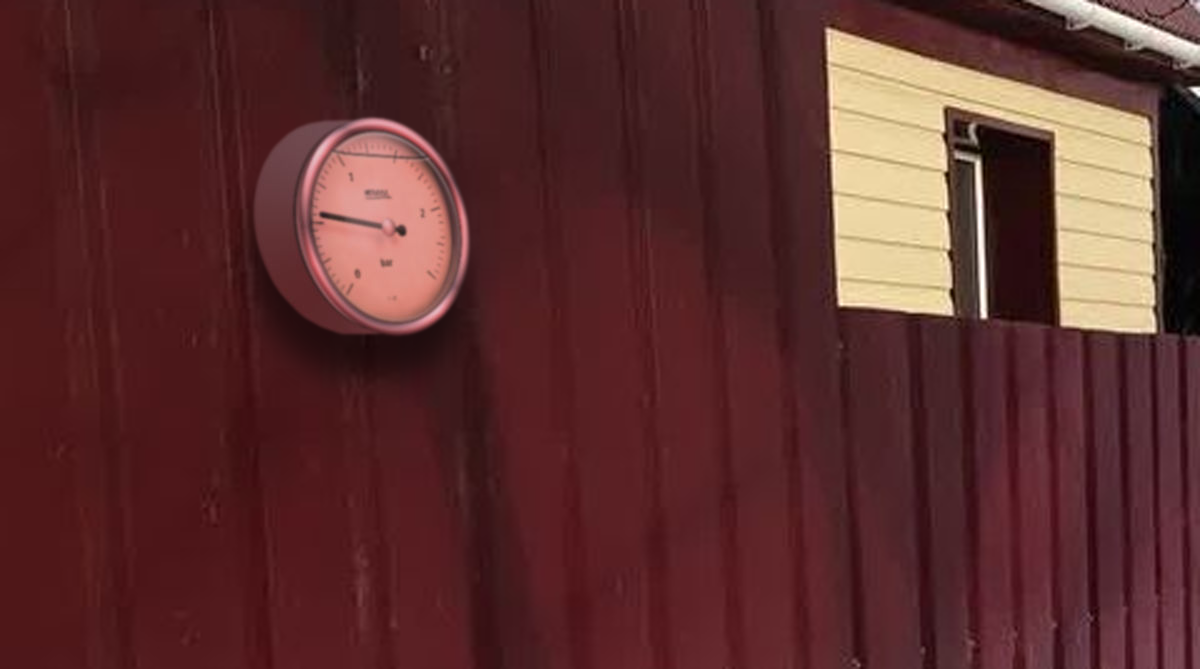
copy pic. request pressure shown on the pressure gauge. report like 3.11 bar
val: 0.55 bar
